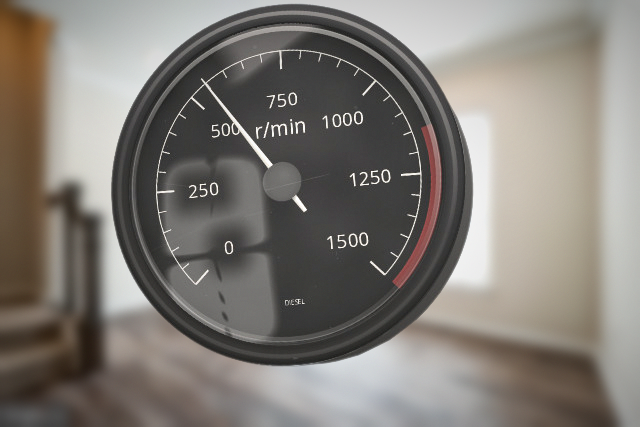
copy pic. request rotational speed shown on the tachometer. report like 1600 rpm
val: 550 rpm
